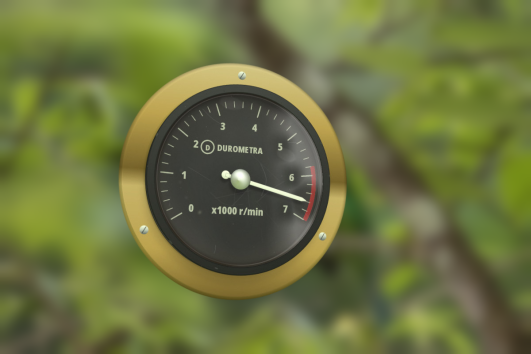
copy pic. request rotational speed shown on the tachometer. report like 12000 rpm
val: 6600 rpm
